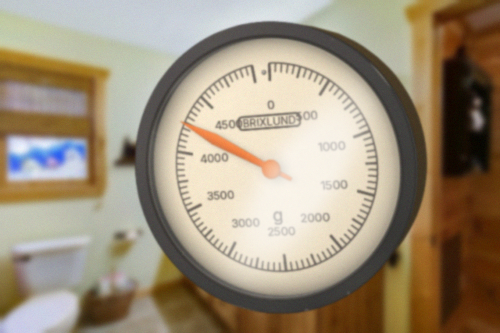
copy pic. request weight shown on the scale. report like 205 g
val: 4250 g
